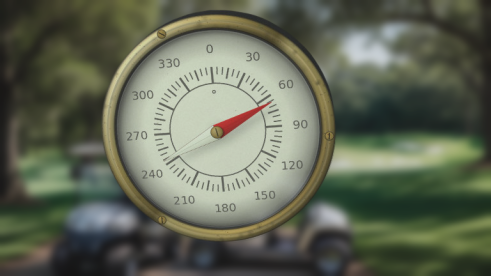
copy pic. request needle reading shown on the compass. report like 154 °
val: 65 °
